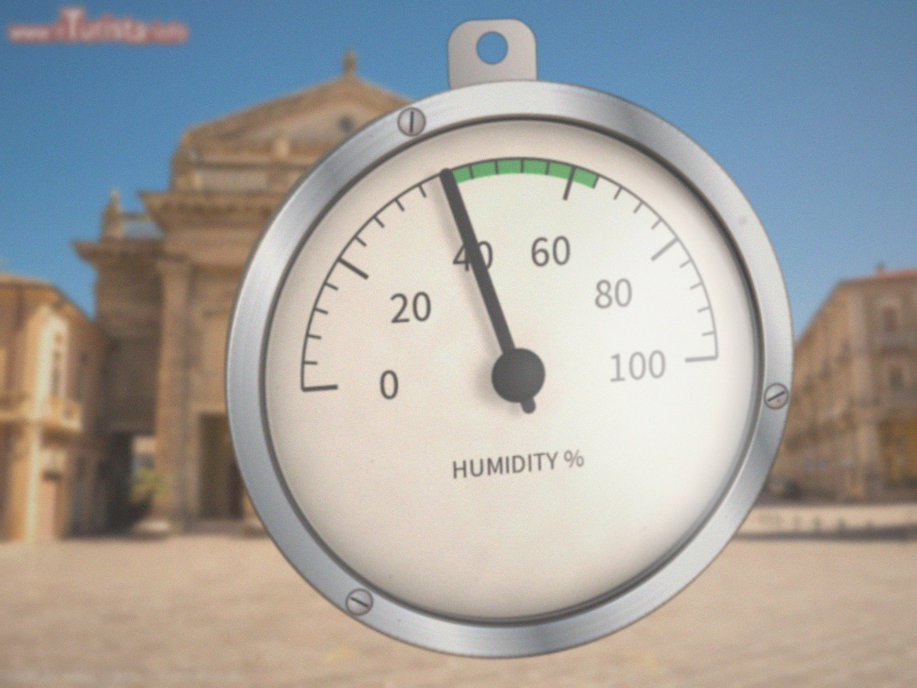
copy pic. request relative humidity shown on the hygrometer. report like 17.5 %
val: 40 %
